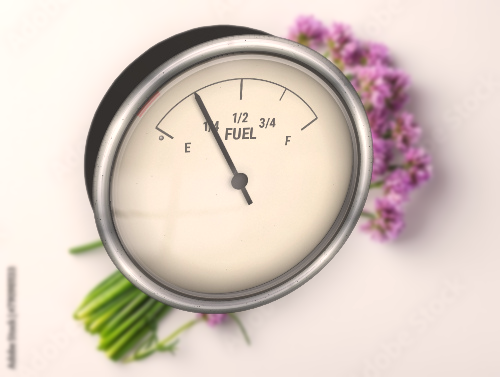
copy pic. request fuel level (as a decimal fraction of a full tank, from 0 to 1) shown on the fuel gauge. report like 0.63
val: 0.25
